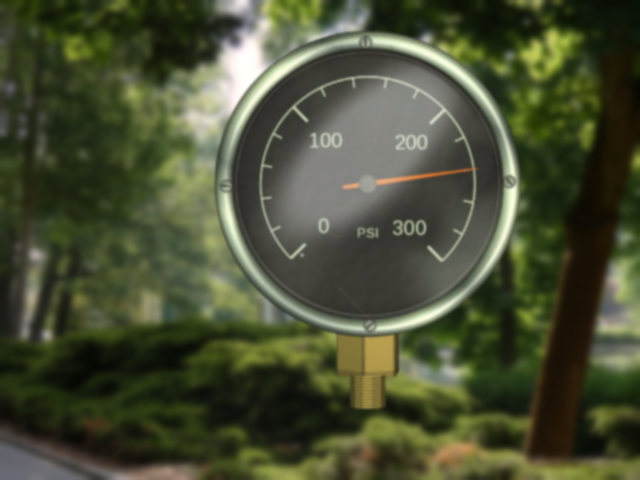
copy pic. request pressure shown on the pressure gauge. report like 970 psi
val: 240 psi
